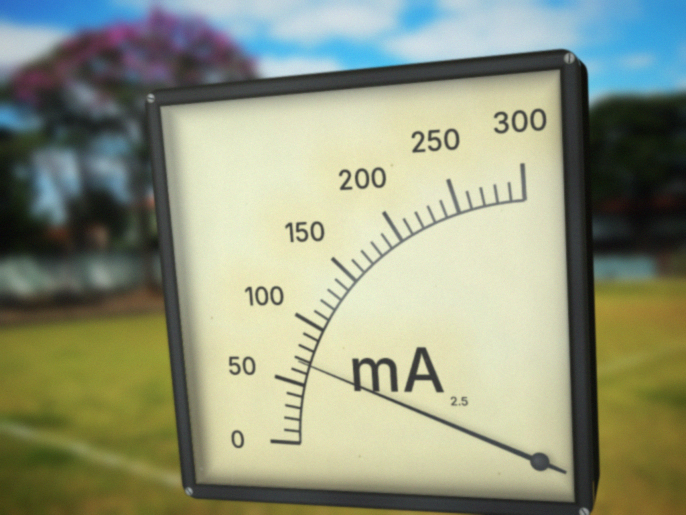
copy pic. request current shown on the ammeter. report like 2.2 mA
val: 70 mA
